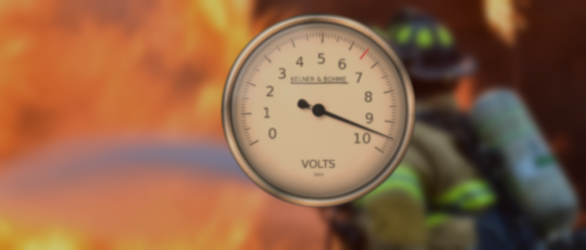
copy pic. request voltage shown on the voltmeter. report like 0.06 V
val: 9.5 V
